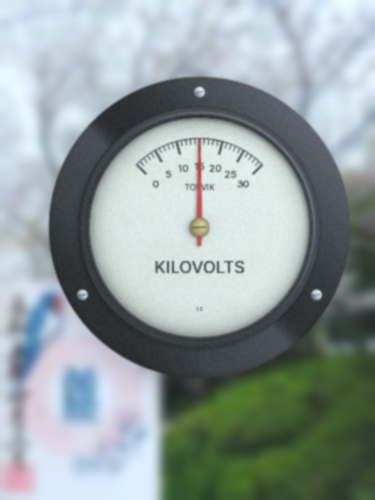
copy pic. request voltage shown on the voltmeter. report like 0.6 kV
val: 15 kV
